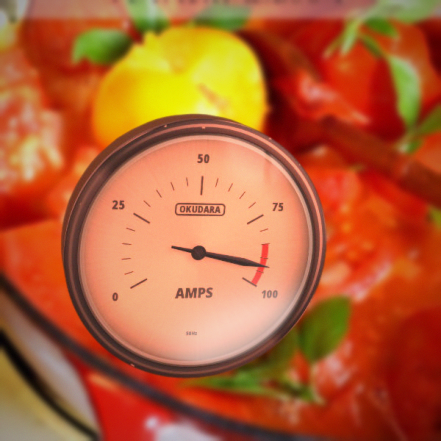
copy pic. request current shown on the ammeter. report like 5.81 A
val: 92.5 A
